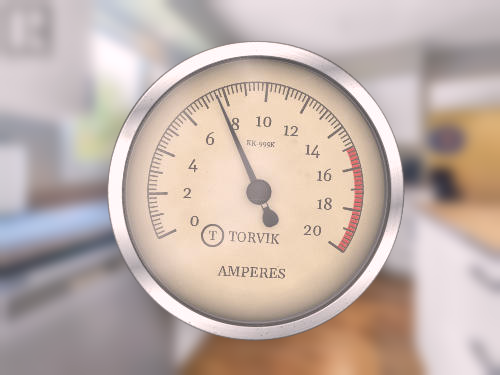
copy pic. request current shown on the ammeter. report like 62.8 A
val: 7.6 A
